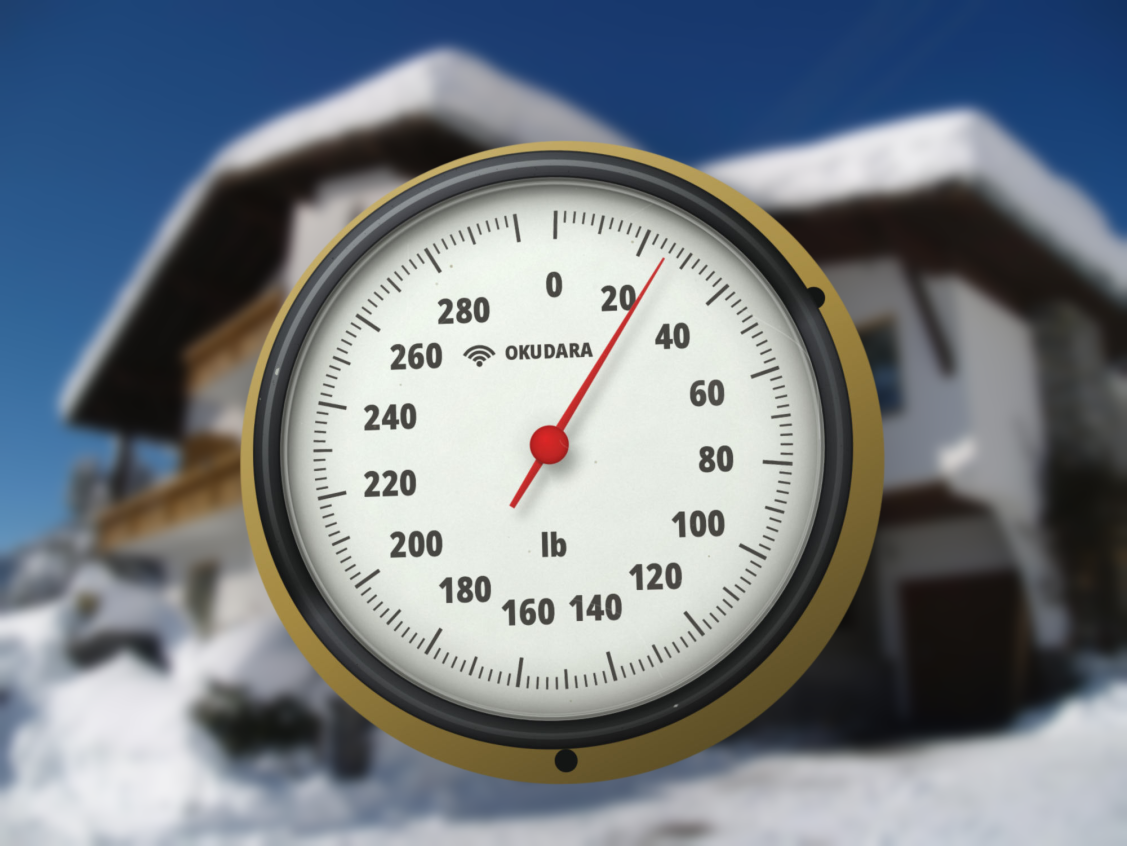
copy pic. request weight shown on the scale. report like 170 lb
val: 26 lb
